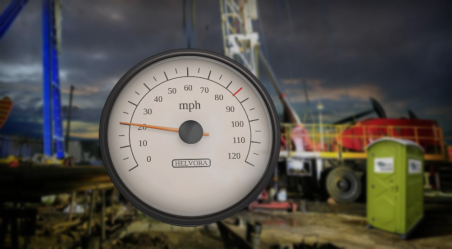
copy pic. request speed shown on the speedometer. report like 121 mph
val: 20 mph
